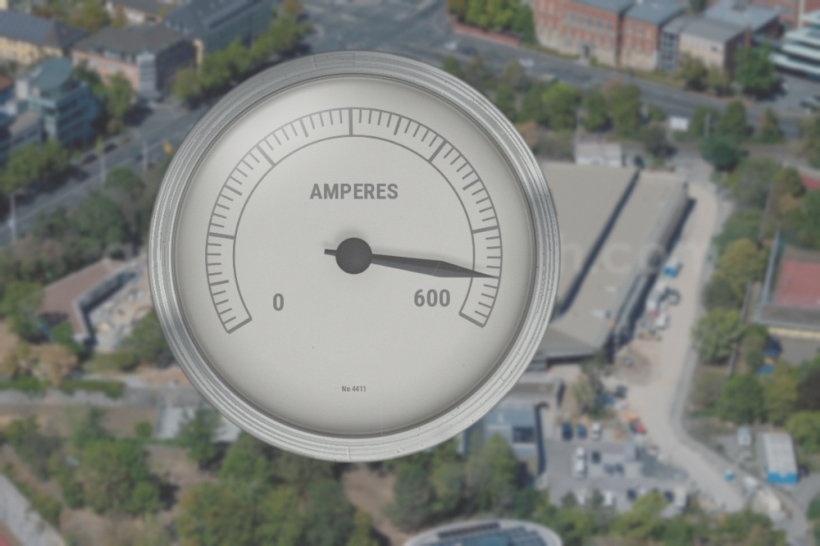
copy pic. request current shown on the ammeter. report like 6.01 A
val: 550 A
